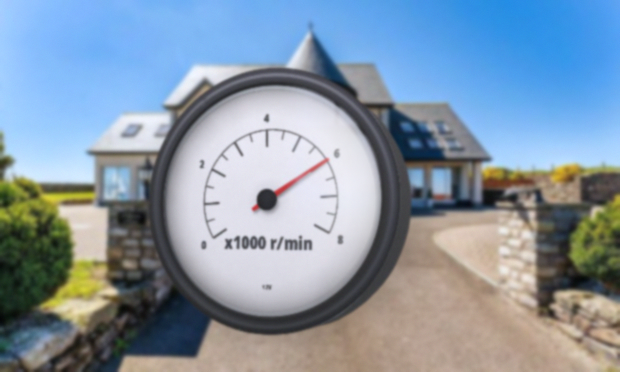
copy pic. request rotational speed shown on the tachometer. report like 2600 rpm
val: 6000 rpm
